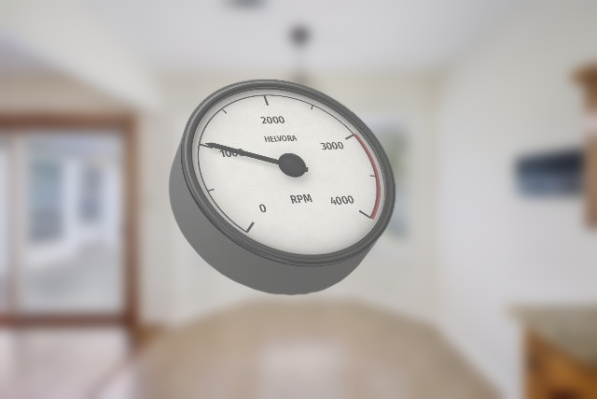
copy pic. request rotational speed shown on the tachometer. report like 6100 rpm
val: 1000 rpm
